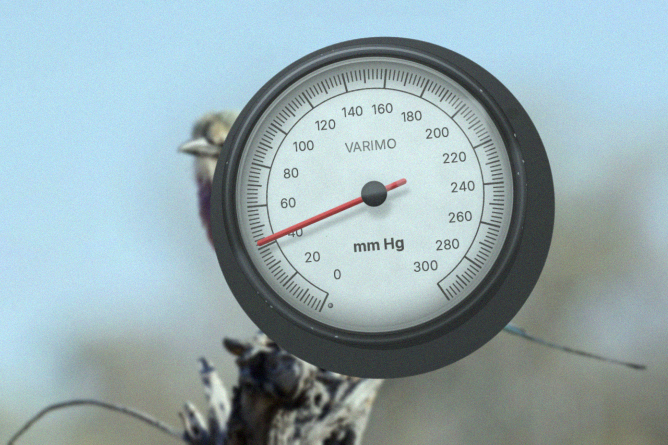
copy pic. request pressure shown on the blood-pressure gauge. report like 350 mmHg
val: 42 mmHg
